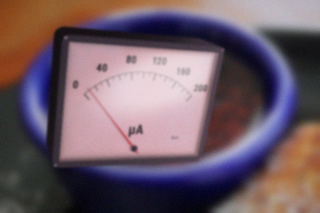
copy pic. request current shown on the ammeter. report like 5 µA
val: 10 µA
